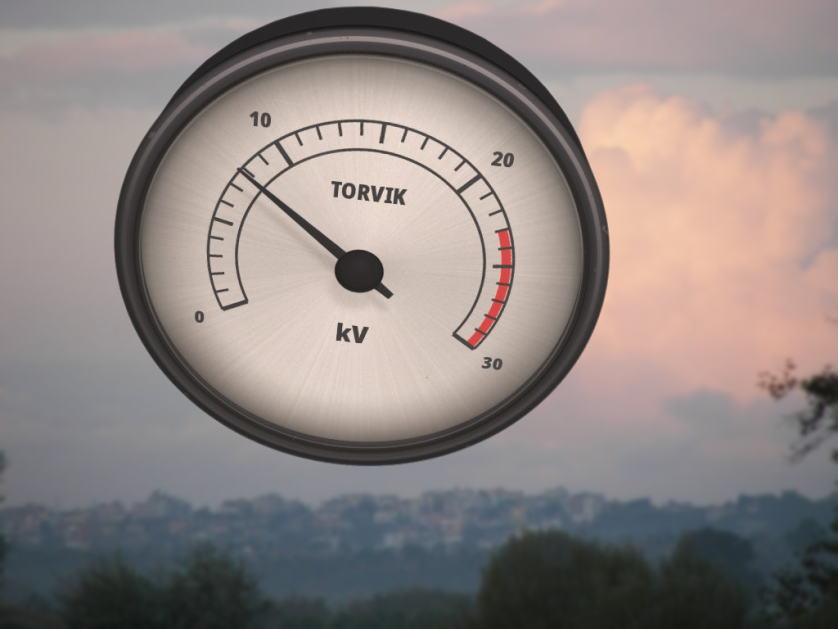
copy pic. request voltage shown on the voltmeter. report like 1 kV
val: 8 kV
